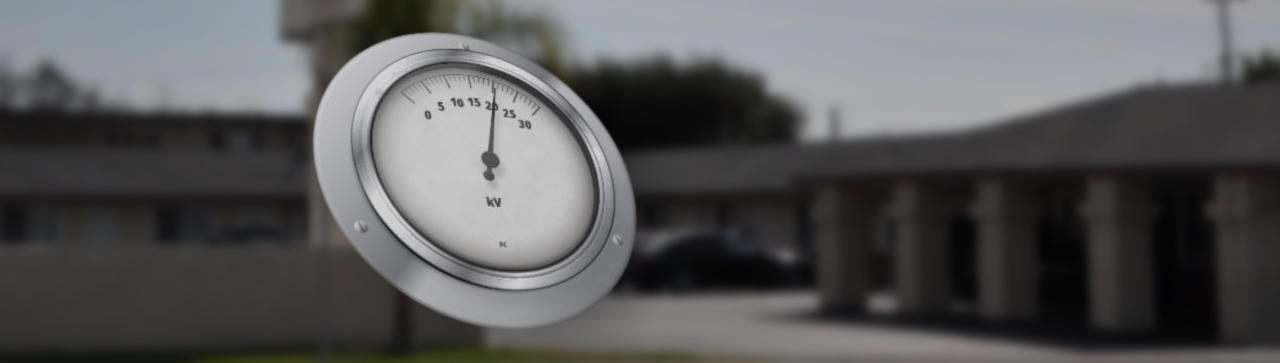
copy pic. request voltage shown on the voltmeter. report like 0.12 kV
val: 20 kV
